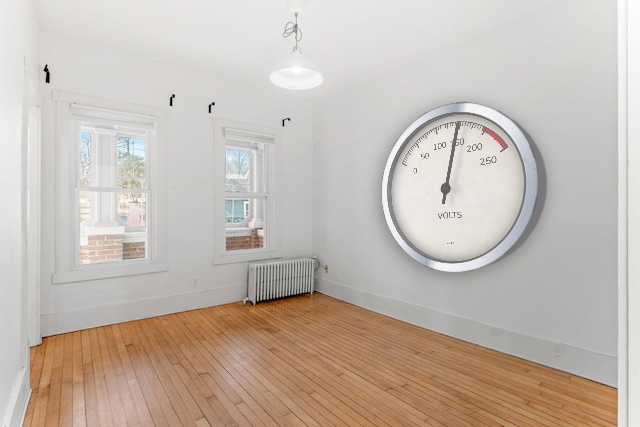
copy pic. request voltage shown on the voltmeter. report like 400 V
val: 150 V
